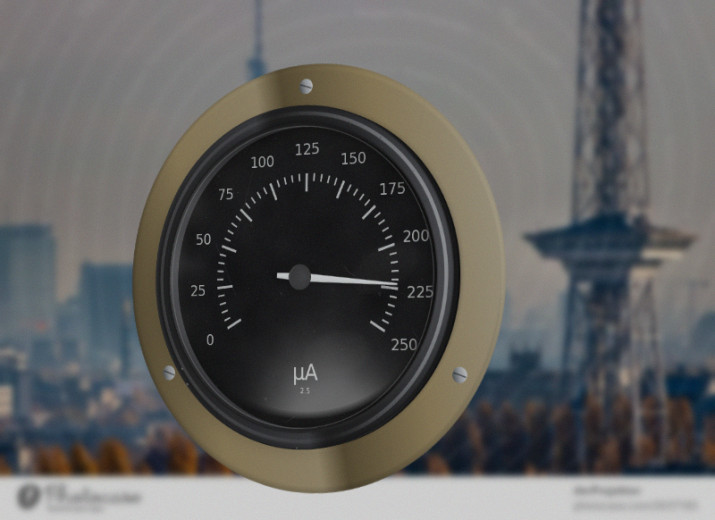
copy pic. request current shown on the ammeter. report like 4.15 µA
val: 222.5 µA
